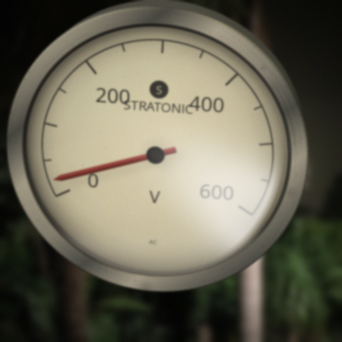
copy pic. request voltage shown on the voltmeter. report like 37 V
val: 25 V
